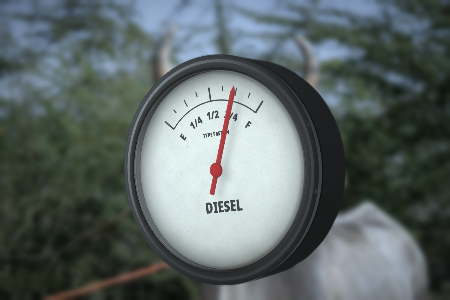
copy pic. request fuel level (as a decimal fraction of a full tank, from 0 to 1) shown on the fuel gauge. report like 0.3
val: 0.75
